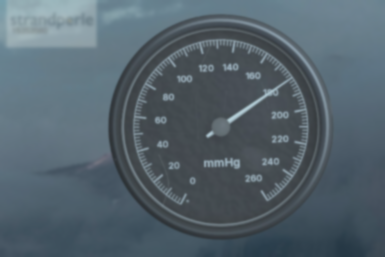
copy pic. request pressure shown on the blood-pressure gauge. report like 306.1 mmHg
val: 180 mmHg
